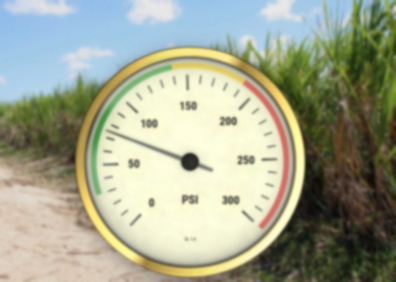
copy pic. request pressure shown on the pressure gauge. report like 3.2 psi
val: 75 psi
